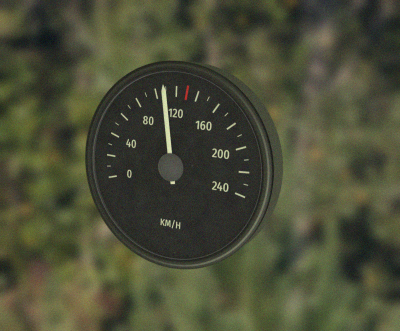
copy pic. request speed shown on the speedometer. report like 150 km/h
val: 110 km/h
